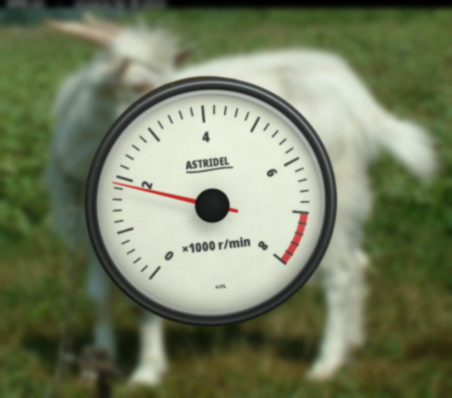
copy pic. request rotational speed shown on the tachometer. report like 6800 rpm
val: 1900 rpm
